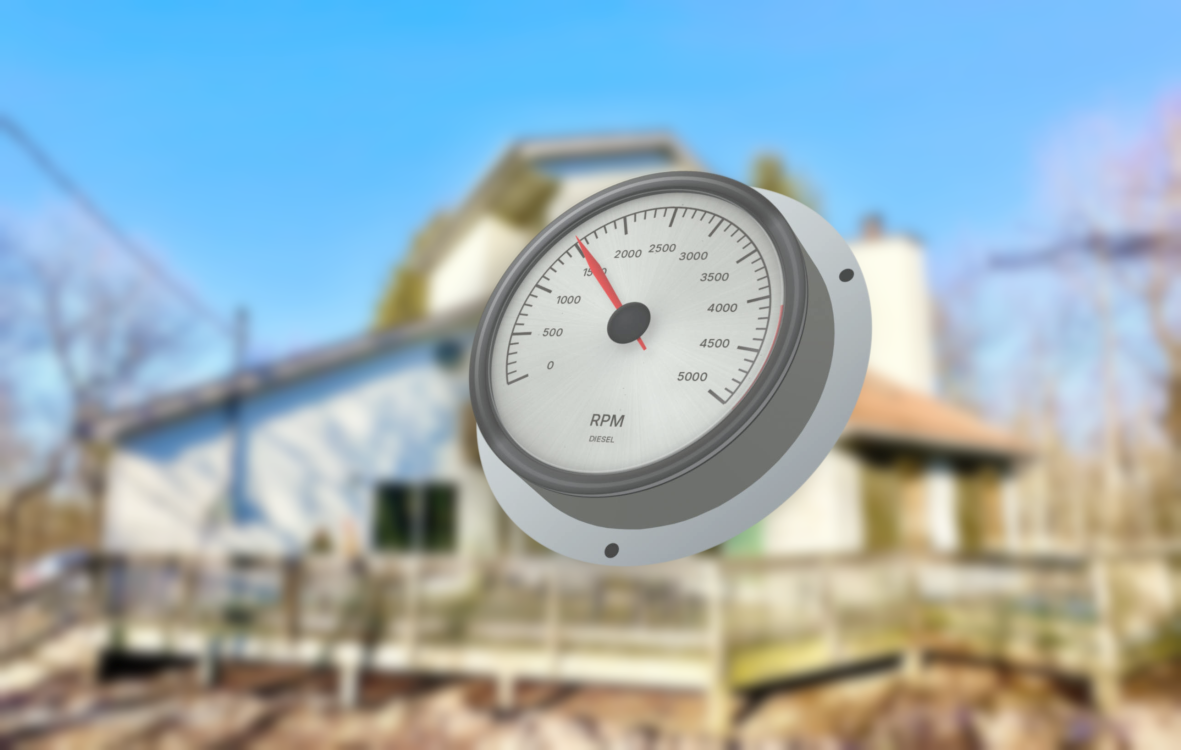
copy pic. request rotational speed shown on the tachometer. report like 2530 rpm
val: 1550 rpm
